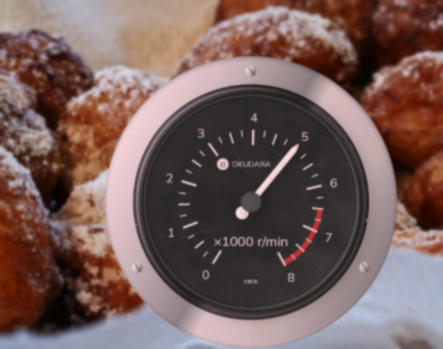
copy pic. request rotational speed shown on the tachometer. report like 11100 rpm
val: 5000 rpm
